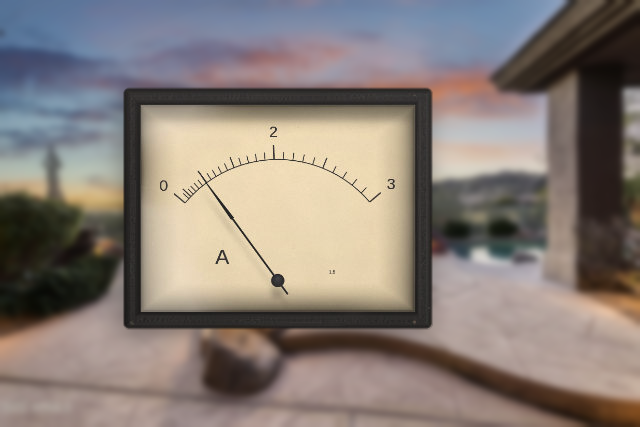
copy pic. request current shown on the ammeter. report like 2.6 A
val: 1 A
